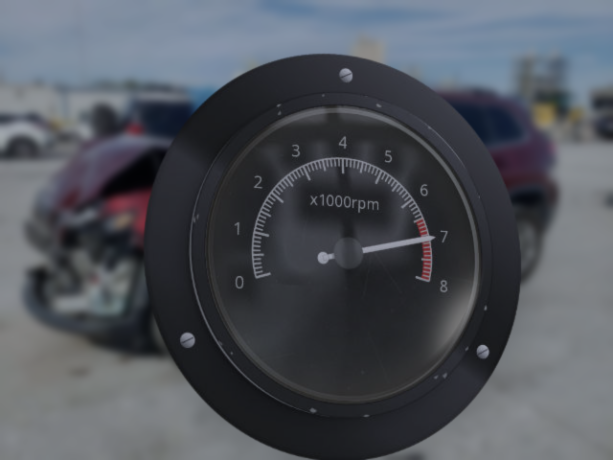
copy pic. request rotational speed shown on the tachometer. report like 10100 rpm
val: 7000 rpm
